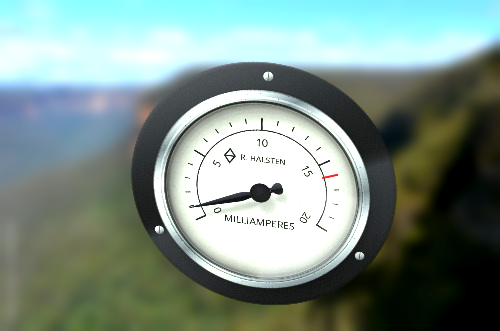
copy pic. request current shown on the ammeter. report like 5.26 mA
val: 1 mA
